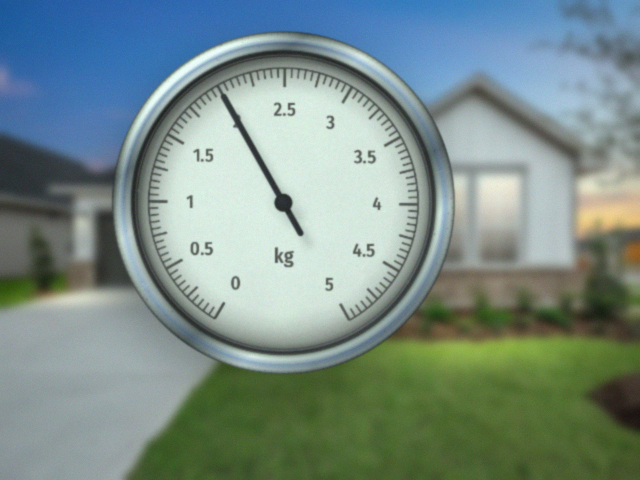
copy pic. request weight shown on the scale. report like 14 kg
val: 2 kg
